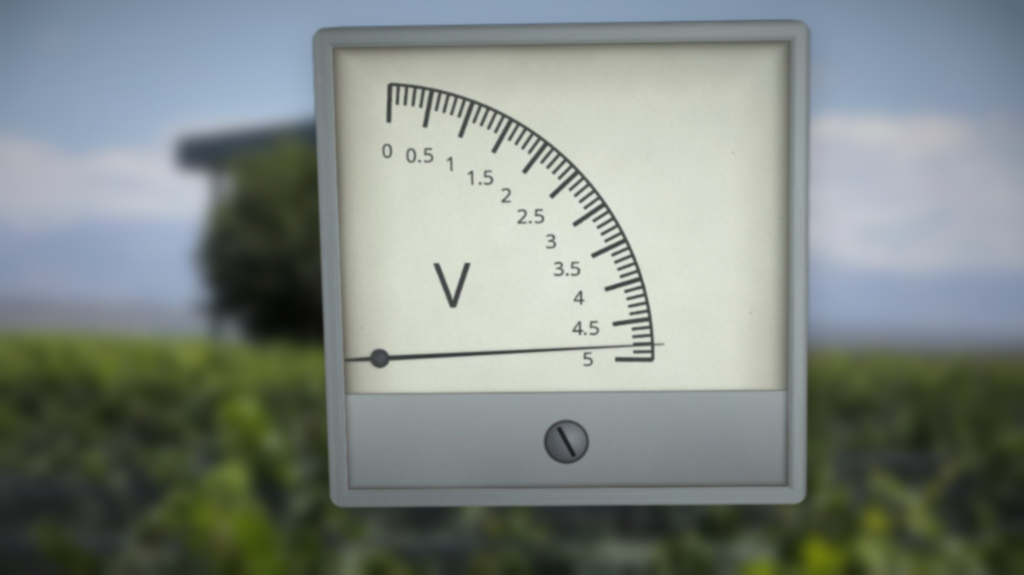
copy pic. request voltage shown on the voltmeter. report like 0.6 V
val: 4.8 V
